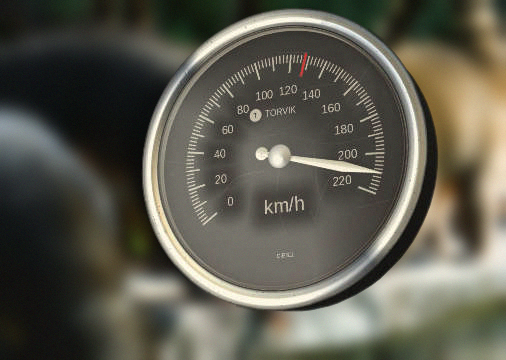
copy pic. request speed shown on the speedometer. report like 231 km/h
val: 210 km/h
